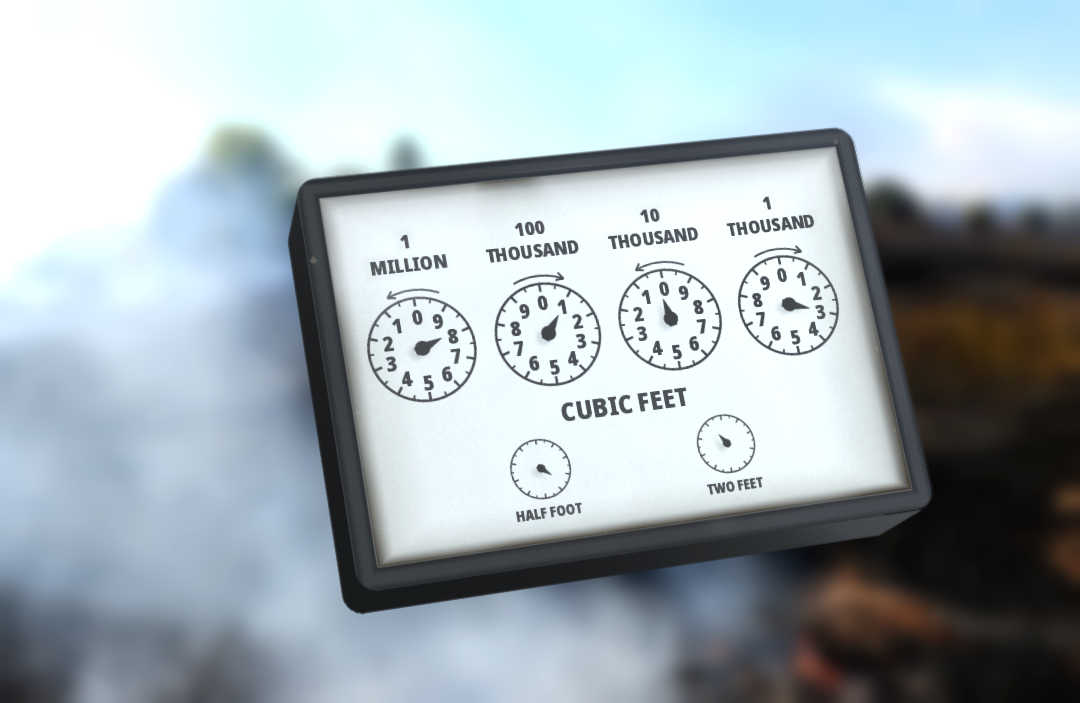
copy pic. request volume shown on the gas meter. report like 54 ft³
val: 810300 ft³
